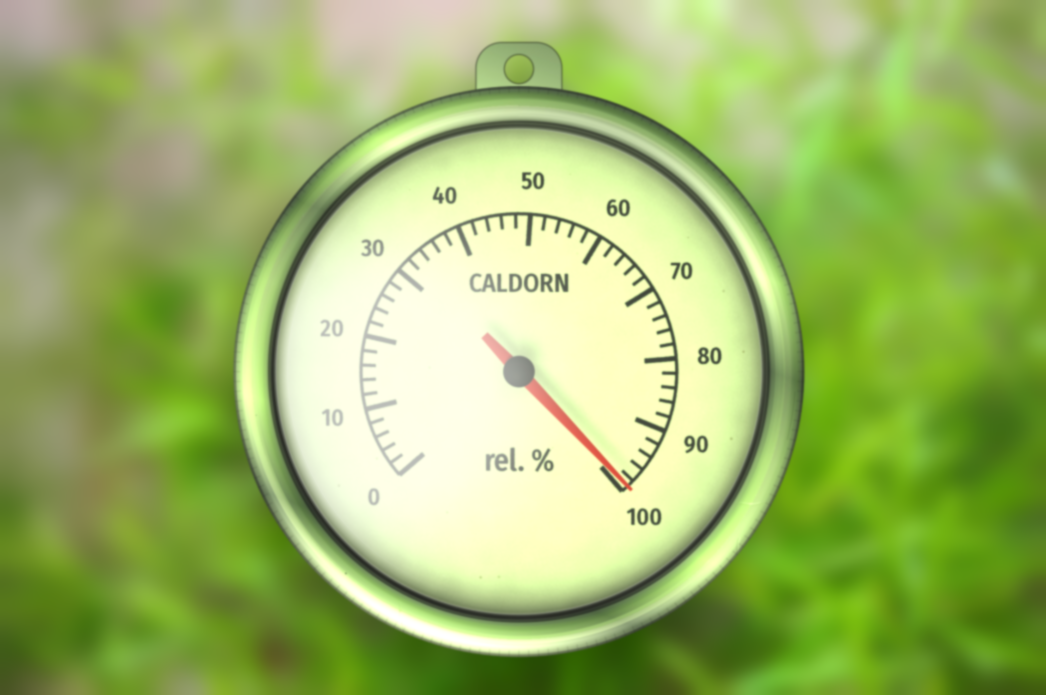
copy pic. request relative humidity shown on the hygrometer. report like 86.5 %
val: 99 %
